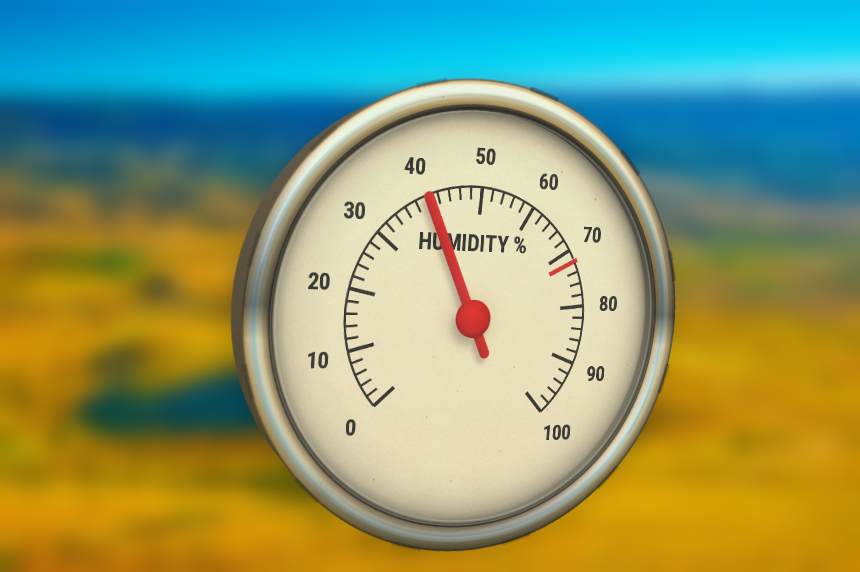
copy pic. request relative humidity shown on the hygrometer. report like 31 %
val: 40 %
